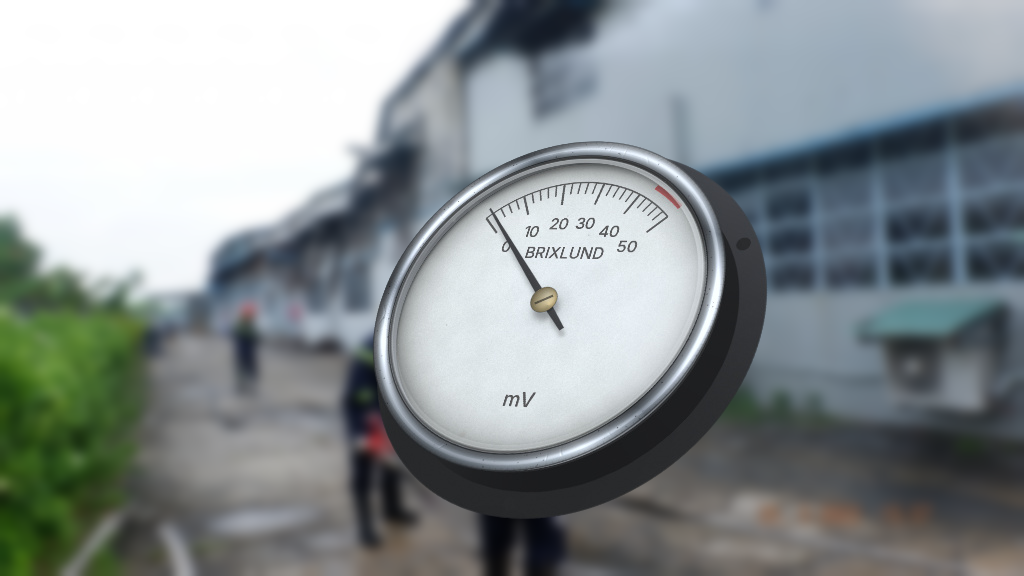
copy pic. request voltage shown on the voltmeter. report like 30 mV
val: 2 mV
